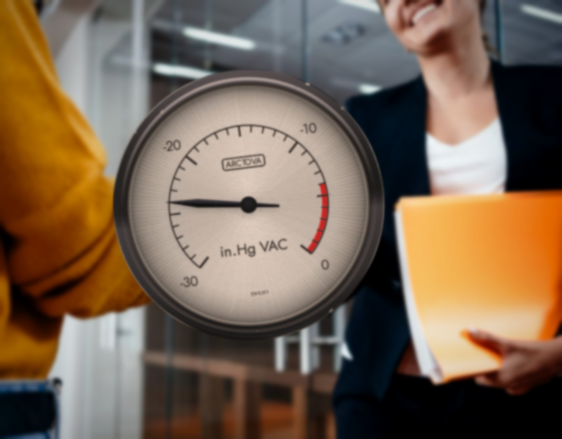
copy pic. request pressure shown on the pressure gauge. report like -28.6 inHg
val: -24 inHg
